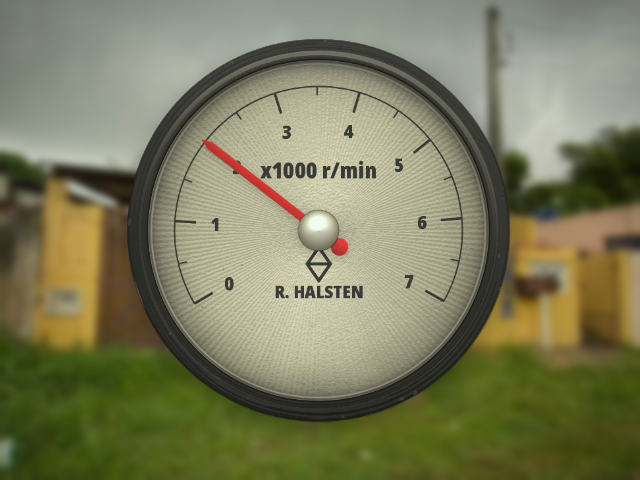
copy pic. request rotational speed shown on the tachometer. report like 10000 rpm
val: 2000 rpm
